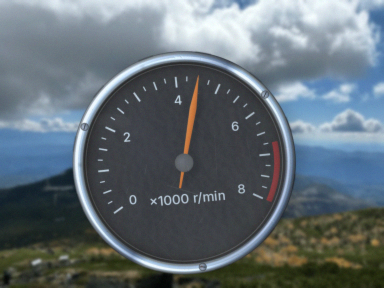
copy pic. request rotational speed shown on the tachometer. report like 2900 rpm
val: 4500 rpm
